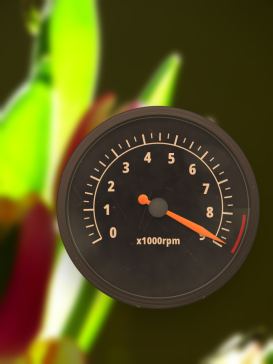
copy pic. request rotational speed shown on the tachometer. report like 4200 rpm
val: 8875 rpm
